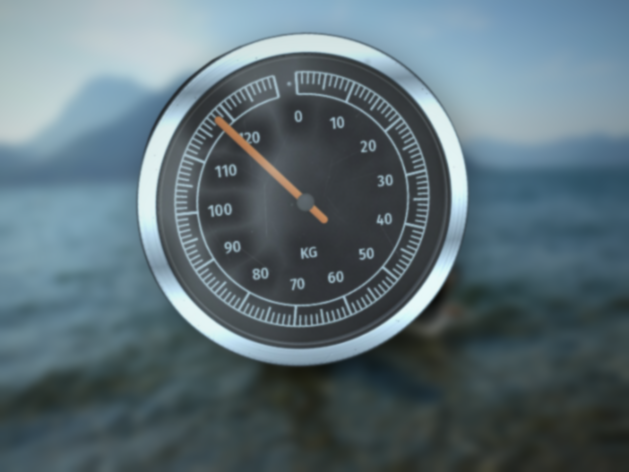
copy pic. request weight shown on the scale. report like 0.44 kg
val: 118 kg
